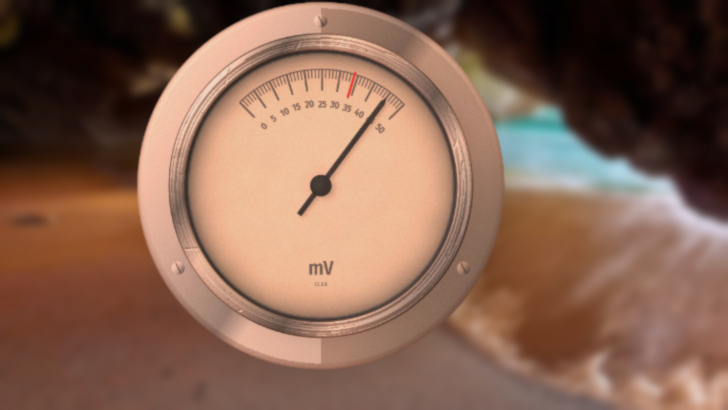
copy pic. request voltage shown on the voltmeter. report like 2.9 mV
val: 45 mV
